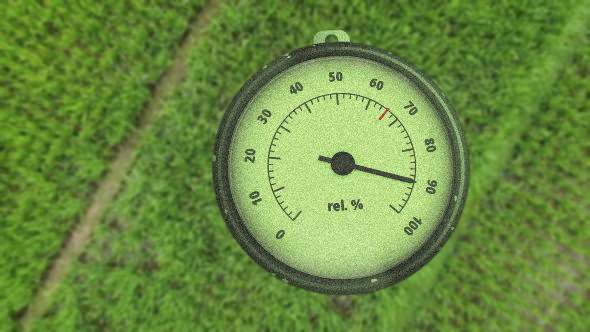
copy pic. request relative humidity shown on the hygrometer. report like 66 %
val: 90 %
